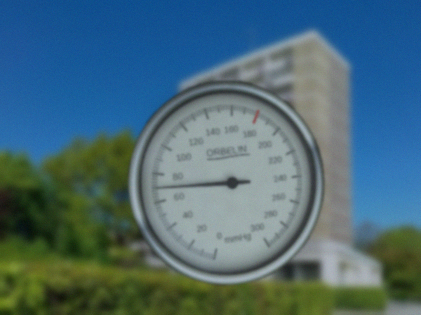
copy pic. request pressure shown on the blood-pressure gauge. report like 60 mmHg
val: 70 mmHg
